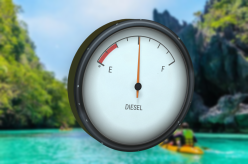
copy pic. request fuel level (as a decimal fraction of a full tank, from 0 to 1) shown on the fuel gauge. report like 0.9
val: 0.5
